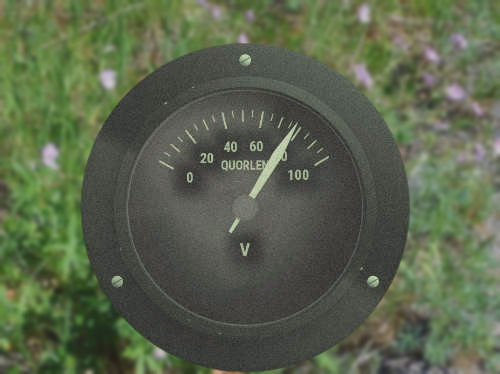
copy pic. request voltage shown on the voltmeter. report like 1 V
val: 77.5 V
